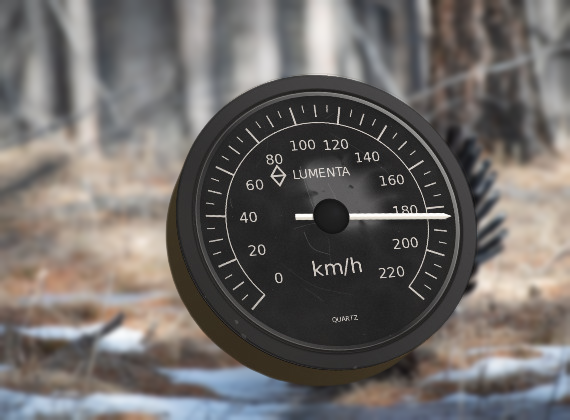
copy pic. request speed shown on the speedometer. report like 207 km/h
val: 185 km/h
